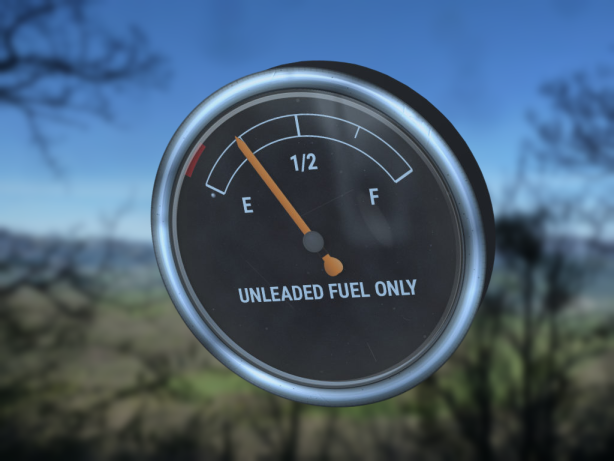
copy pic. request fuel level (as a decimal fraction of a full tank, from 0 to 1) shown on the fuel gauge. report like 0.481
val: 0.25
